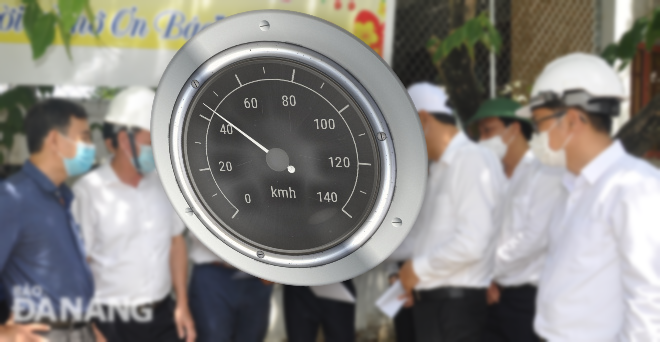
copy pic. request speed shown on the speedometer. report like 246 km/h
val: 45 km/h
